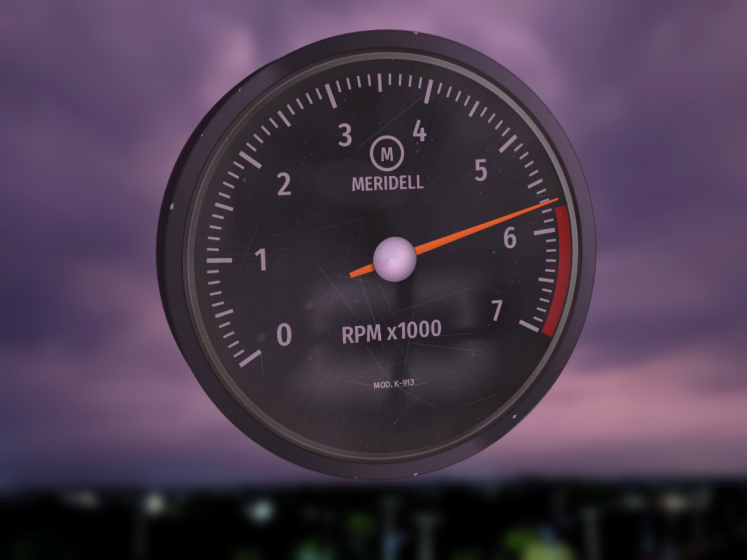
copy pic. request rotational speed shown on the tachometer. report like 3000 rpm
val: 5700 rpm
